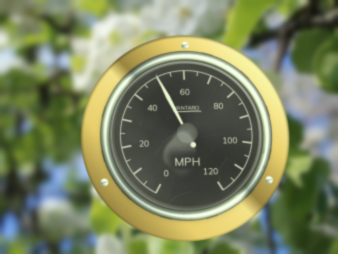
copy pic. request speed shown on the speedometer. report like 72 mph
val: 50 mph
